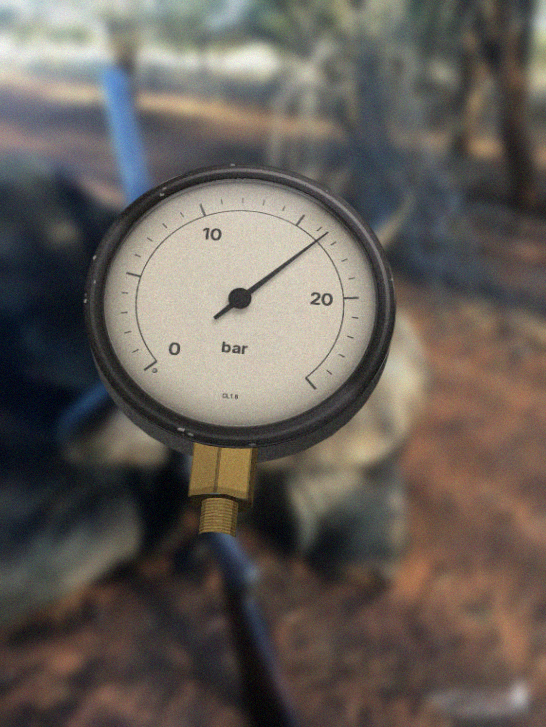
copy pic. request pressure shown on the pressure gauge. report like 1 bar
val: 16.5 bar
